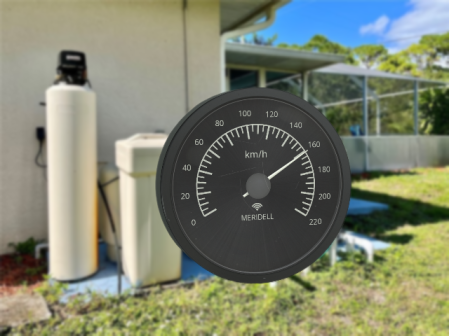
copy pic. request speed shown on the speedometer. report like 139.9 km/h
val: 160 km/h
